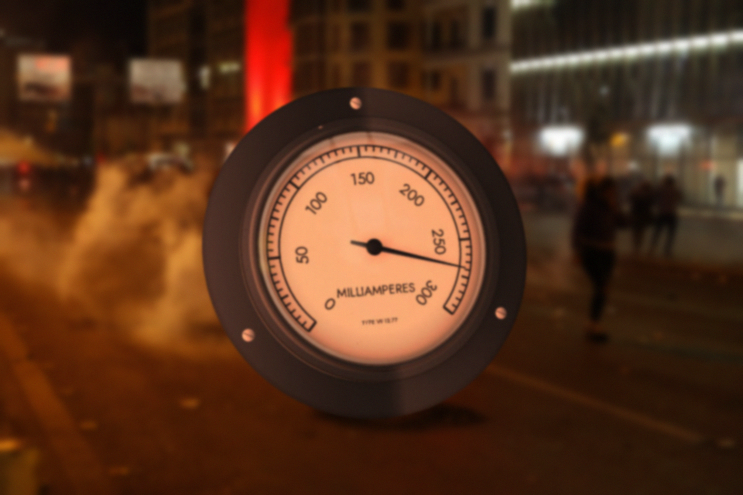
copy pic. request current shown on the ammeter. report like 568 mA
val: 270 mA
